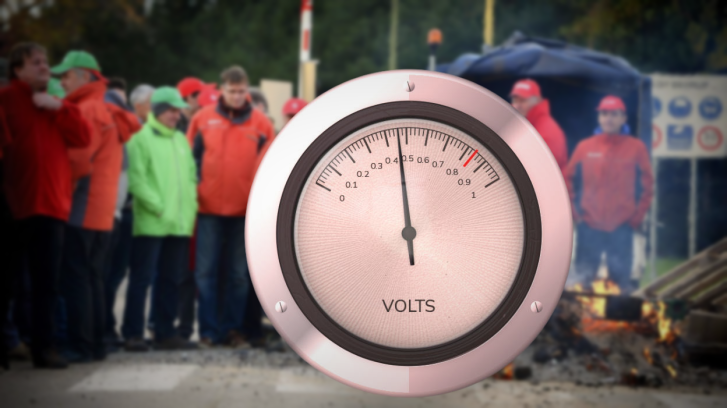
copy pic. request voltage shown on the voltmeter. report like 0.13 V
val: 0.46 V
